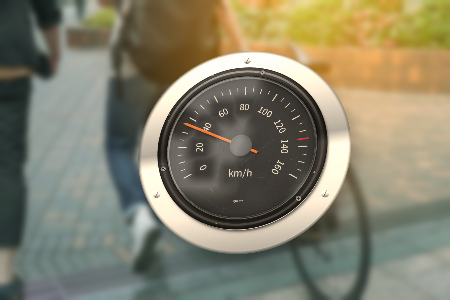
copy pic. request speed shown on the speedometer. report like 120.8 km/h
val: 35 km/h
